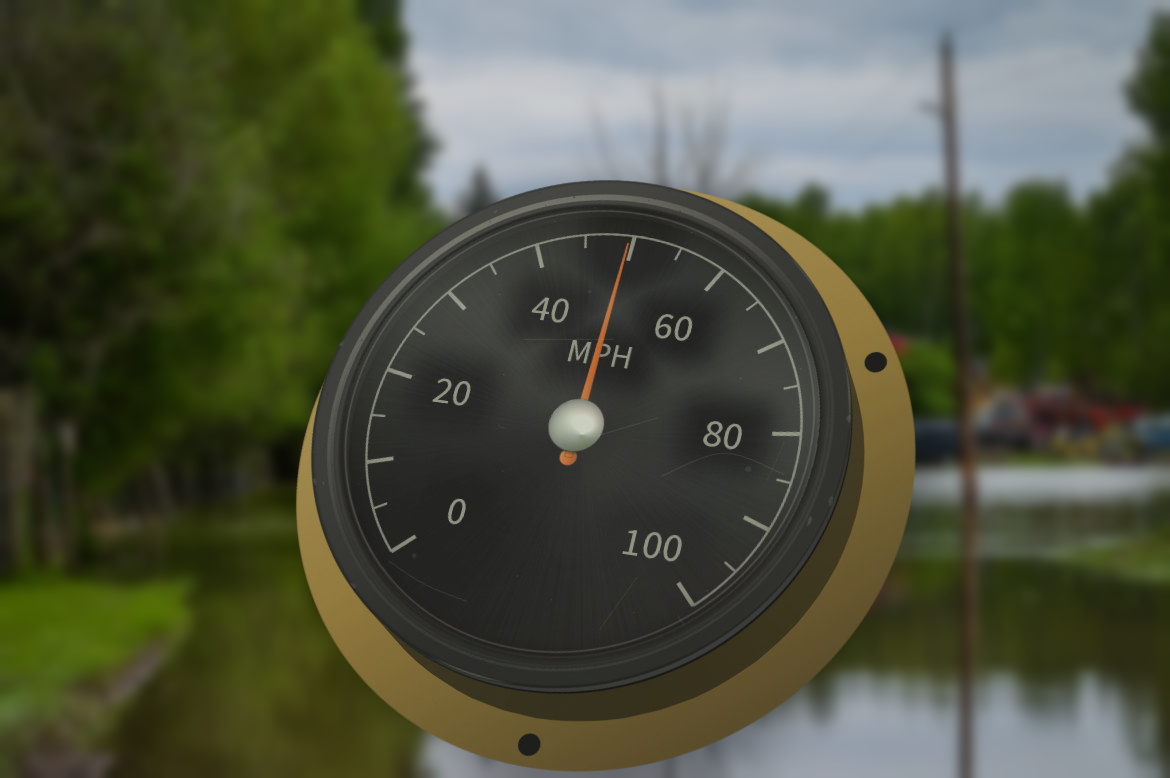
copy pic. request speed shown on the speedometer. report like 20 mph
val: 50 mph
